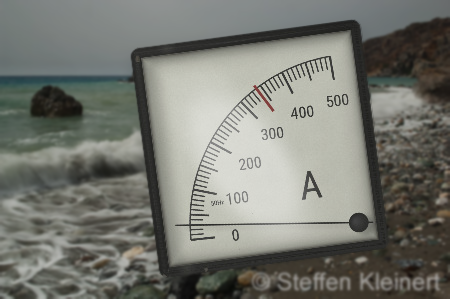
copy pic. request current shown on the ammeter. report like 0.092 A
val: 30 A
